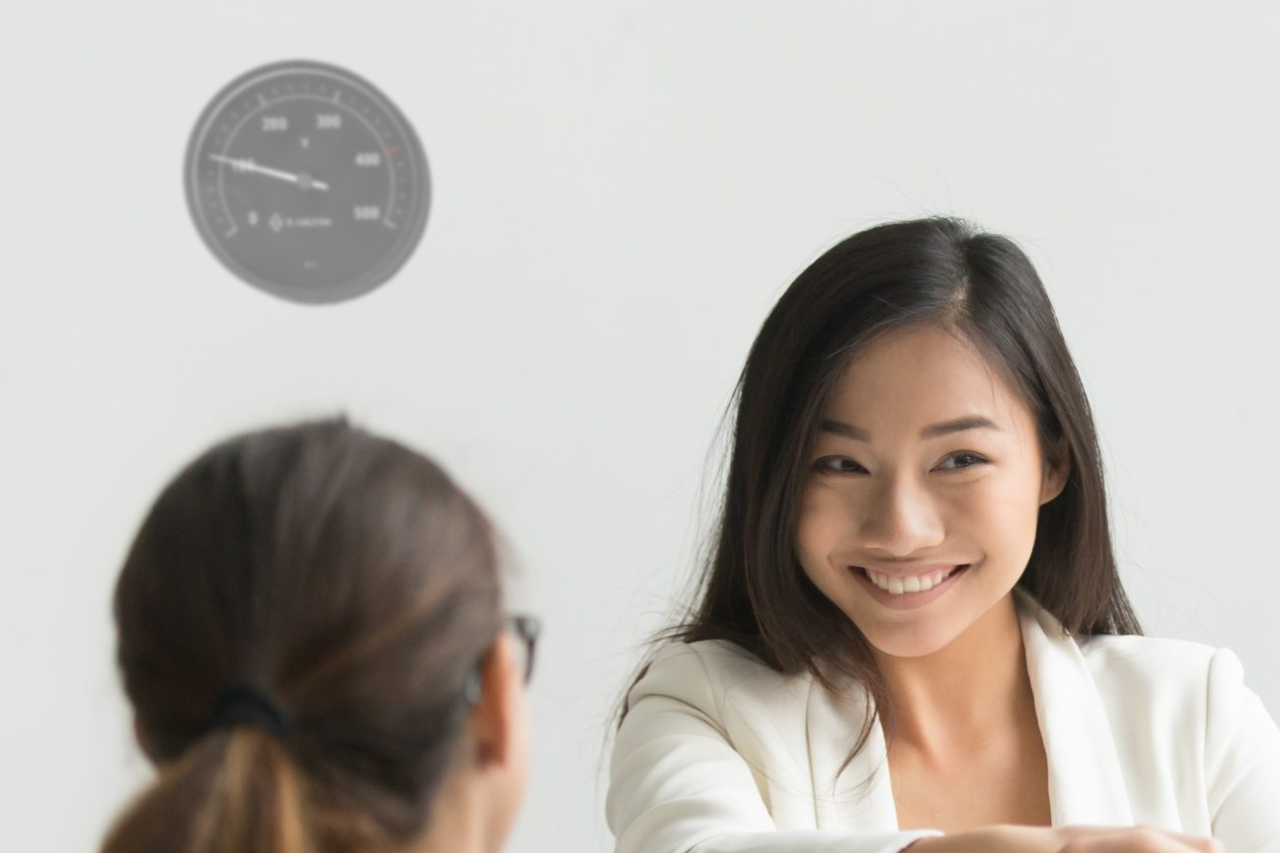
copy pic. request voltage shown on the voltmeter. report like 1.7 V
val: 100 V
